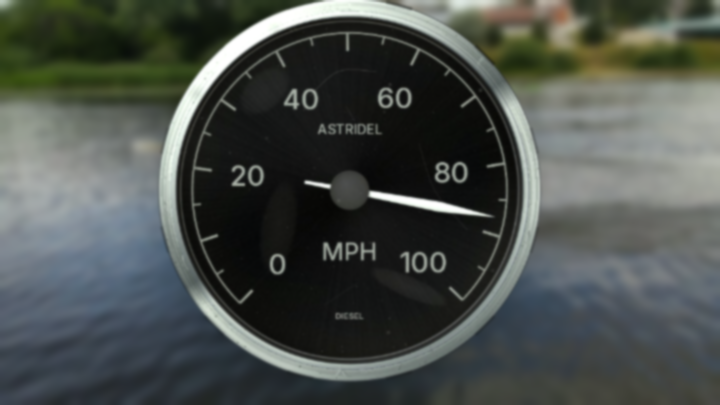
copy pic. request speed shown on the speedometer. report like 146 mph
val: 87.5 mph
